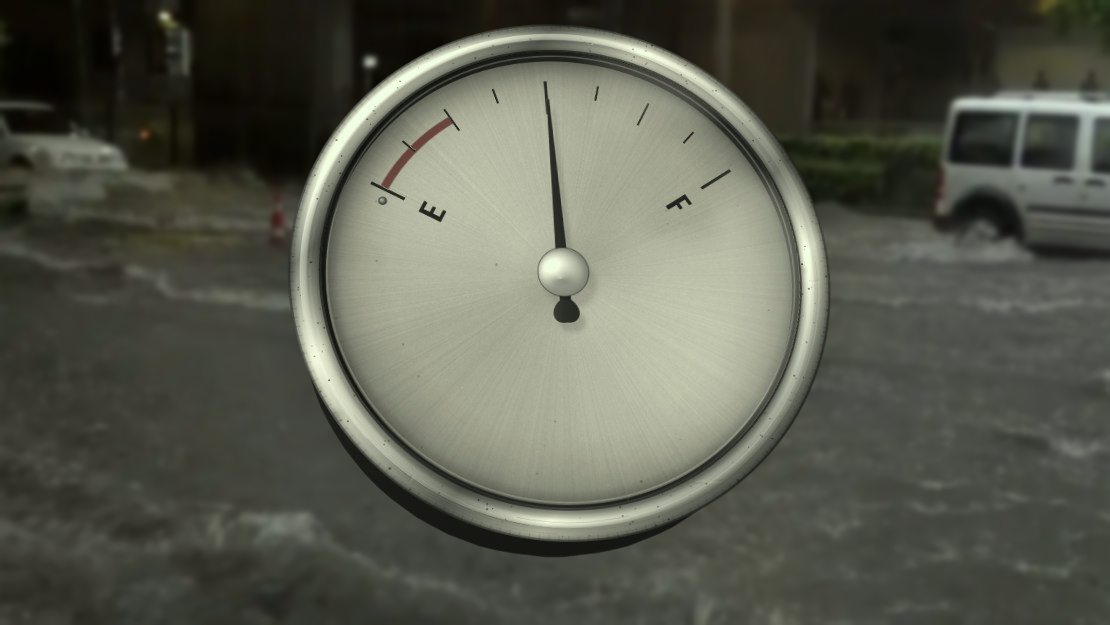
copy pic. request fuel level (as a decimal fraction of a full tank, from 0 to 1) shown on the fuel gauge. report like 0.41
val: 0.5
